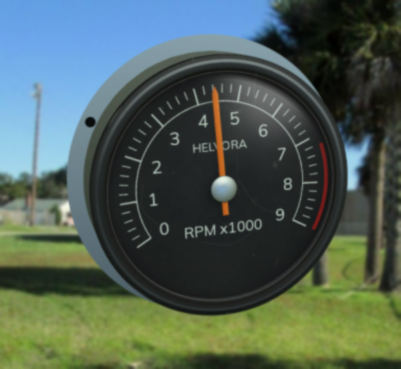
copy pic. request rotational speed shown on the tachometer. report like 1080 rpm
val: 4400 rpm
